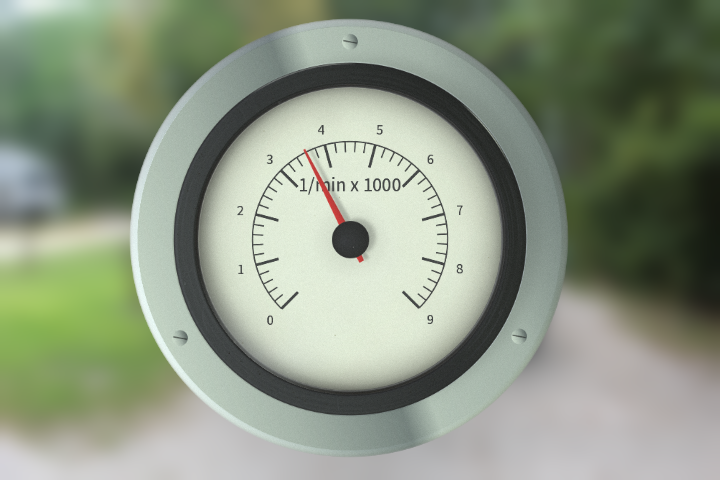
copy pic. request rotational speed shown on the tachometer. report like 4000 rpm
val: 3600 rpm
